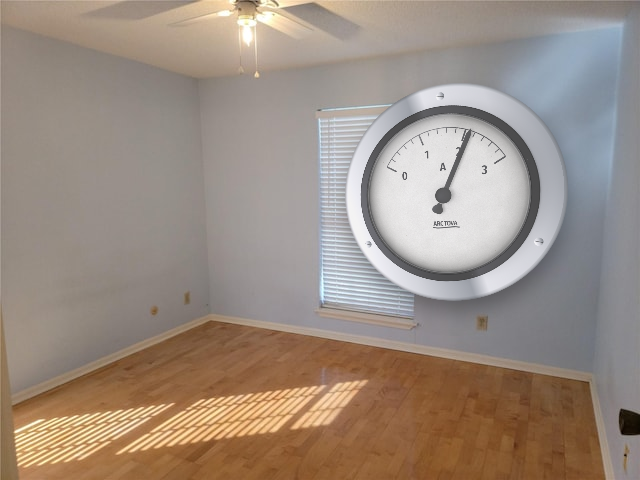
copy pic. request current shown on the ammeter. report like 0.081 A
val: 2.1 A
